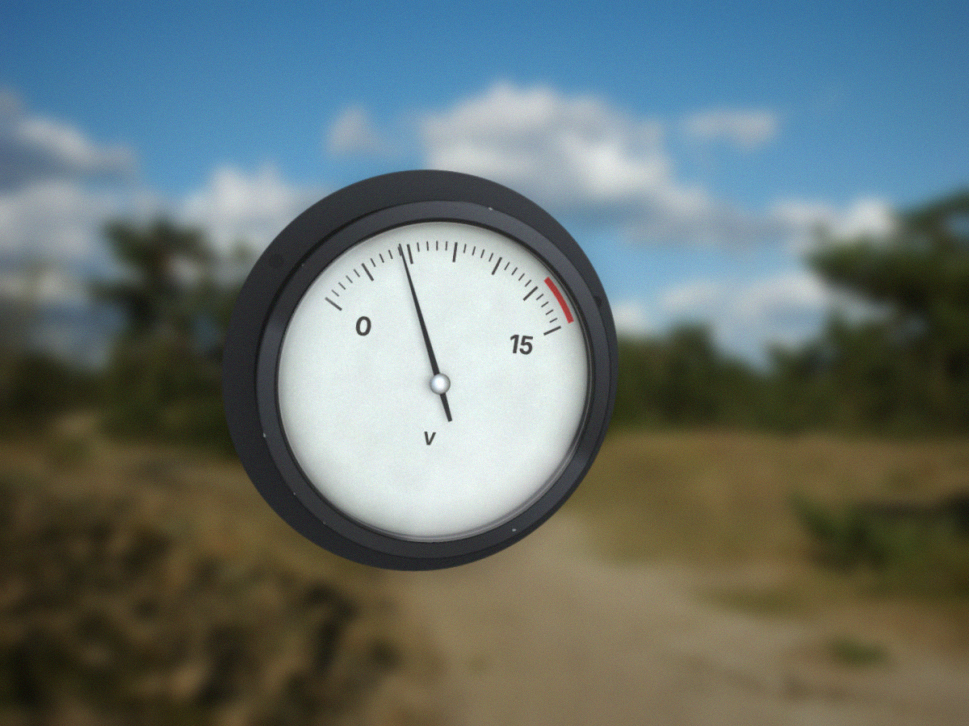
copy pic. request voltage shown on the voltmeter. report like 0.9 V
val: 4.5 V
